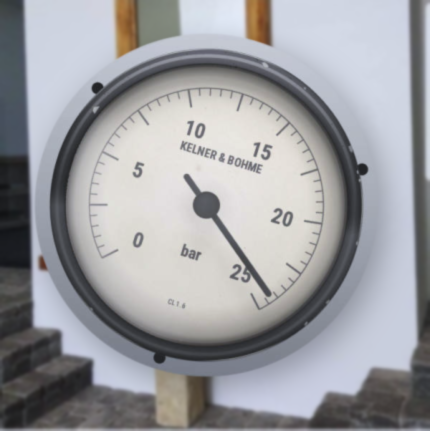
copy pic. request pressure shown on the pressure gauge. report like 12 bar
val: 24.25 bar
